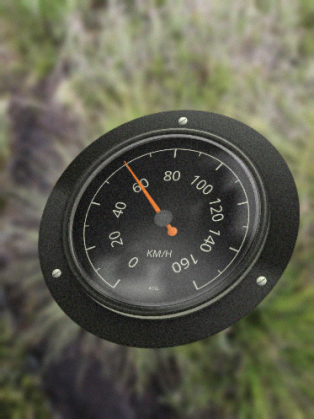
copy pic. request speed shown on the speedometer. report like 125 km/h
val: 60 km/h
